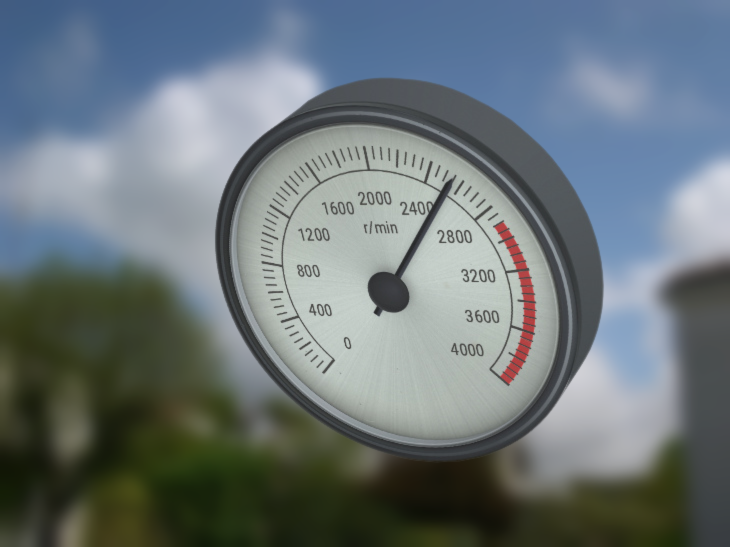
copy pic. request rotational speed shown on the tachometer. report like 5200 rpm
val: 2550 rpm
